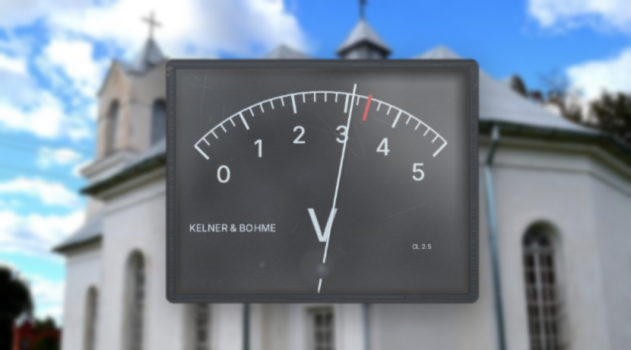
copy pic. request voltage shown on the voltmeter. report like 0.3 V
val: 3.1 V
